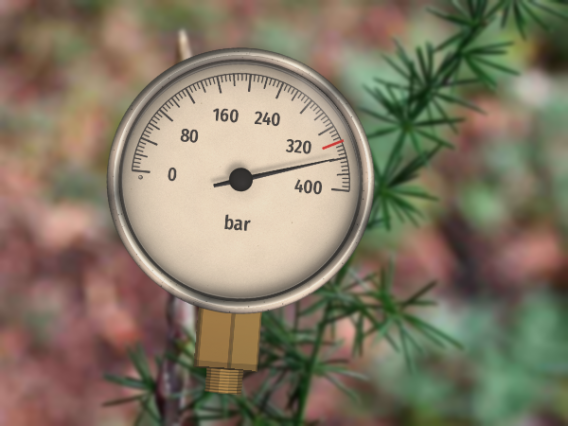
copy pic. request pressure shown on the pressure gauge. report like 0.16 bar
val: 360 bar
